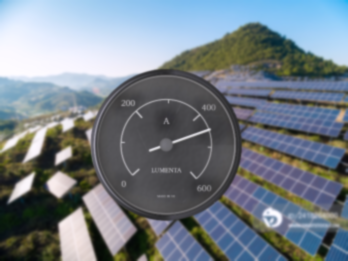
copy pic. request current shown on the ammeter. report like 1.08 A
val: 450 A
